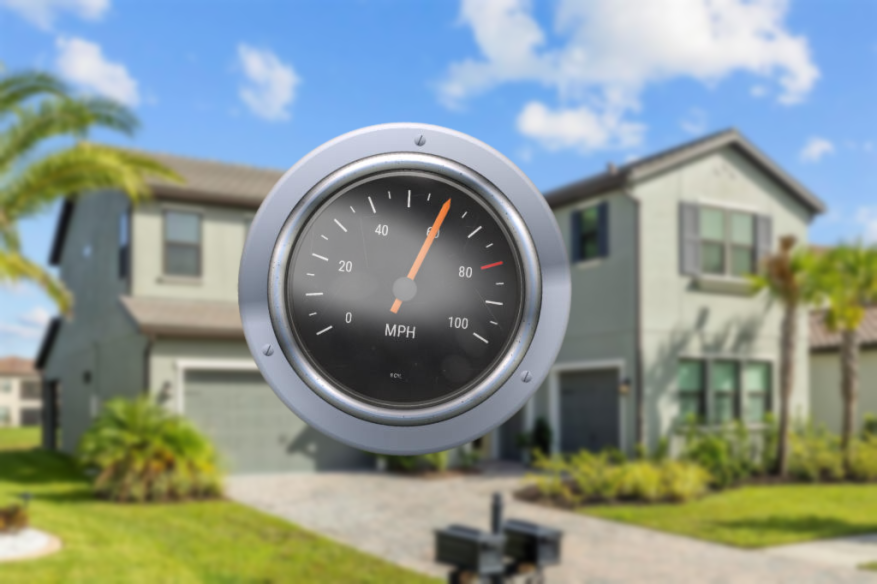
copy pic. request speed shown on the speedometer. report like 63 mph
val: 60 mph
